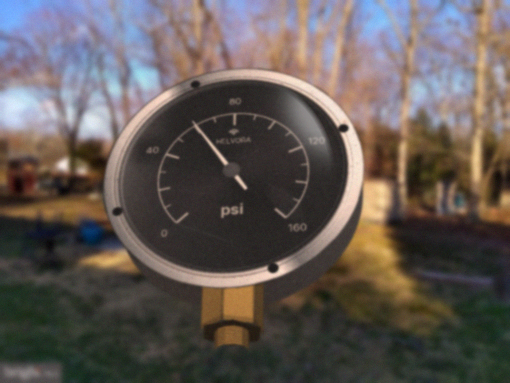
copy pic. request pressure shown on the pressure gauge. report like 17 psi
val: 60 psi
